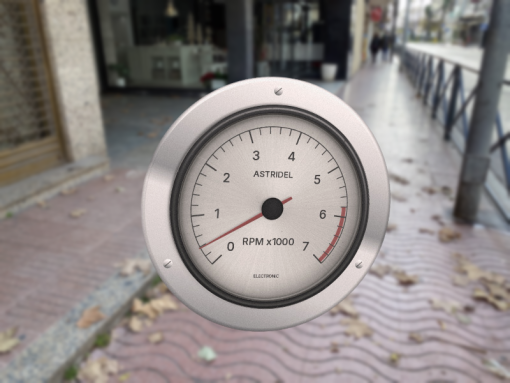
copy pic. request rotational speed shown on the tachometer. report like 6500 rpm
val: 400 rpm
